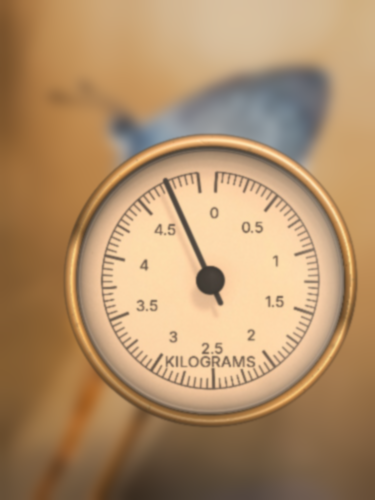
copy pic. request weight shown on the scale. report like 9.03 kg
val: 4.75 kg
